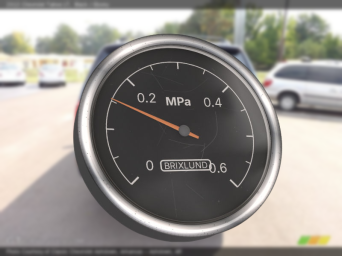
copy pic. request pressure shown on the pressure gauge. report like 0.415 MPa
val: 0.15 MPa
